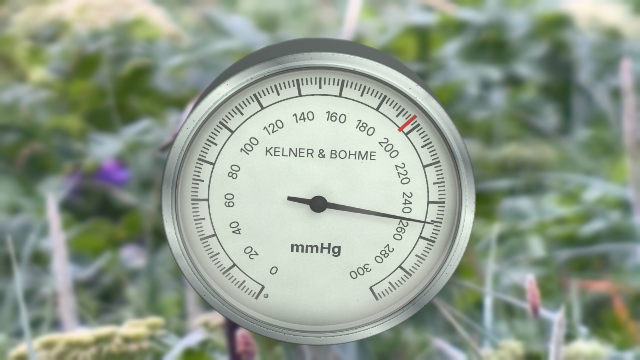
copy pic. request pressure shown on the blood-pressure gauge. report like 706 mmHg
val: 250 mmHg
